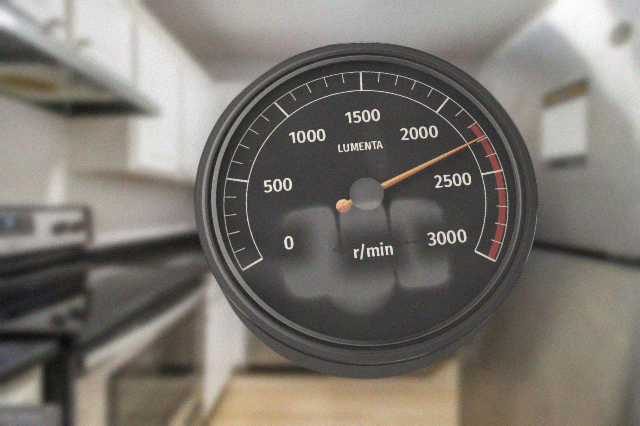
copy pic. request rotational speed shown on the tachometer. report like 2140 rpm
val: 2300 rpm
